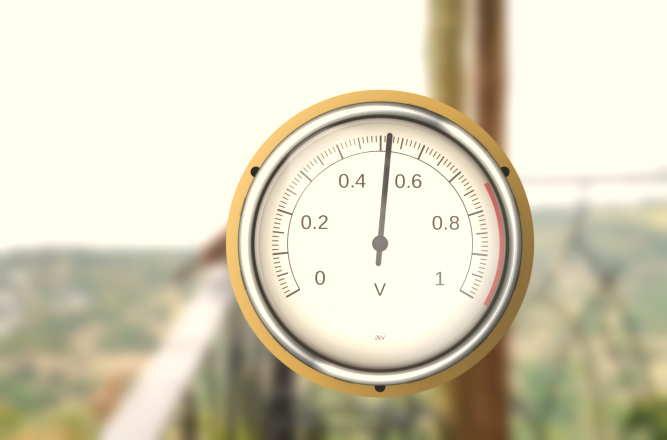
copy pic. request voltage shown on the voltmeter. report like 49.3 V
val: 0.52 V
